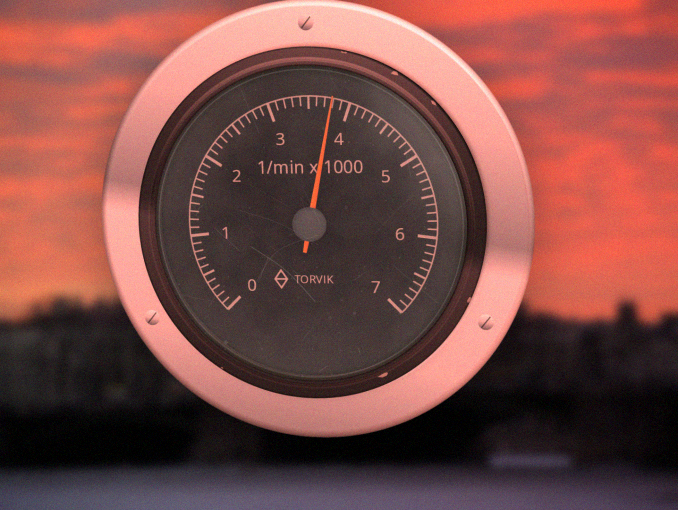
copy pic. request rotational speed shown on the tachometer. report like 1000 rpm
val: 3800 rpm
